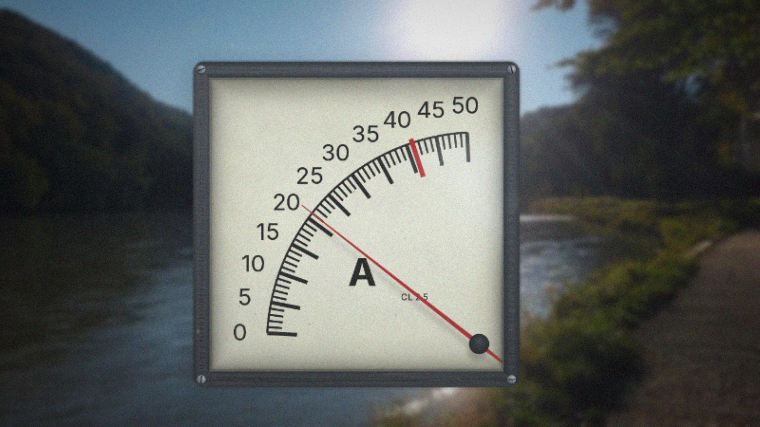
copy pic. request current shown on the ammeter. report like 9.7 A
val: 21 A
